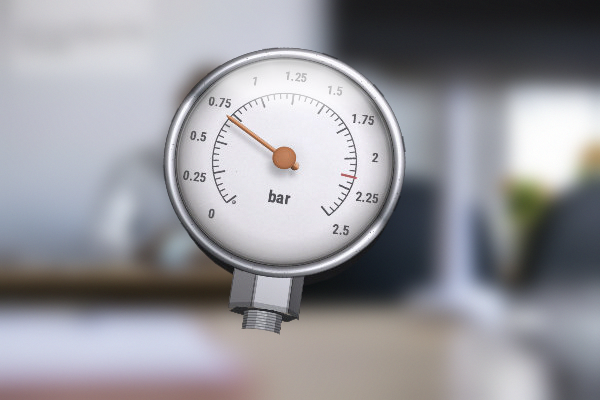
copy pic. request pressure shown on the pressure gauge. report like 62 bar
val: 0.7 bar
